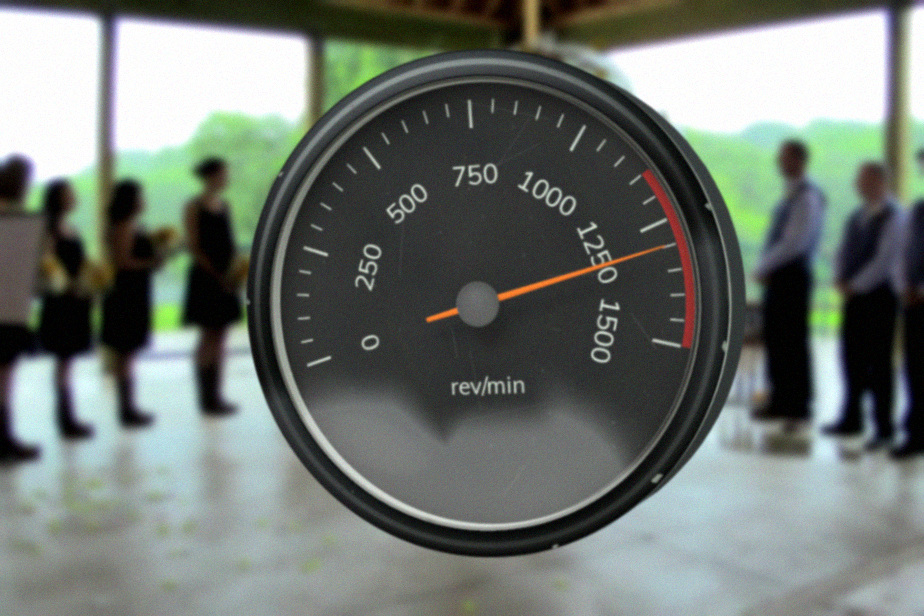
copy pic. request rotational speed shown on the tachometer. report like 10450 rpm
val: 1300 rpm
